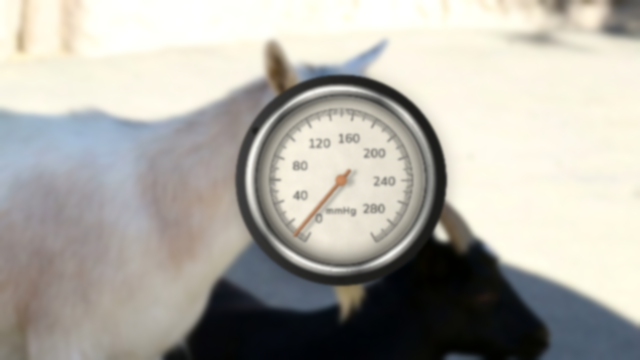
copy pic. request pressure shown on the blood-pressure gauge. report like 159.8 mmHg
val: 10 mmHg
